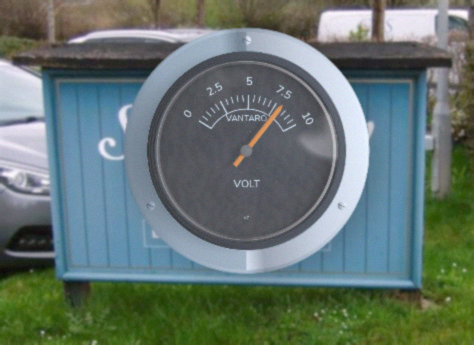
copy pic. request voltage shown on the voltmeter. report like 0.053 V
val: 8 V
